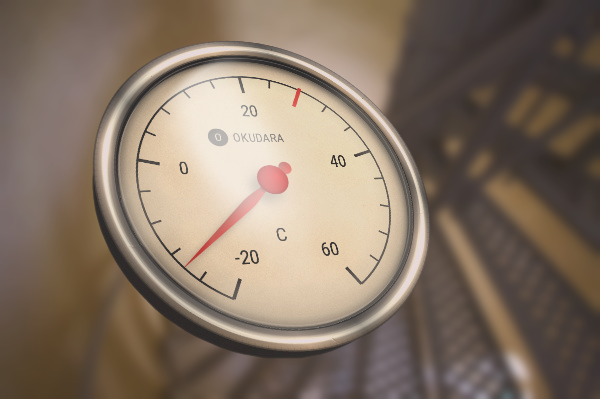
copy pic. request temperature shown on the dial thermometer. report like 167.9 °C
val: -14 °C
